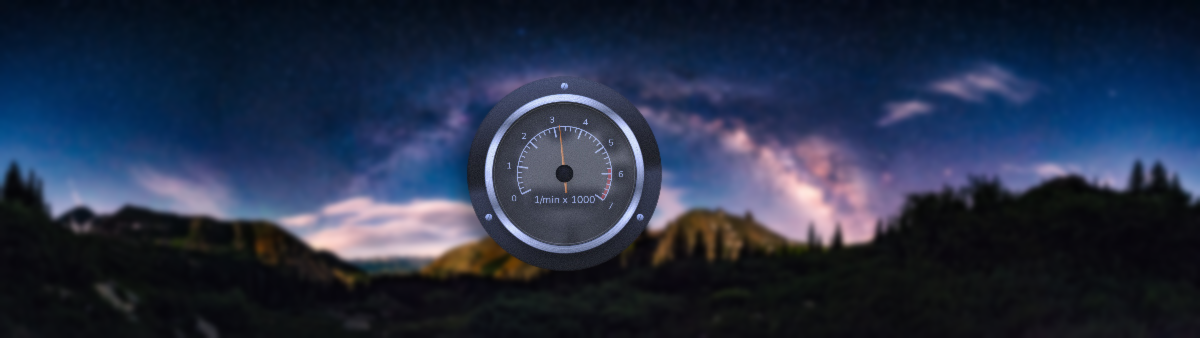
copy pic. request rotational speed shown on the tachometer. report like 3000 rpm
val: 3200 rpm
